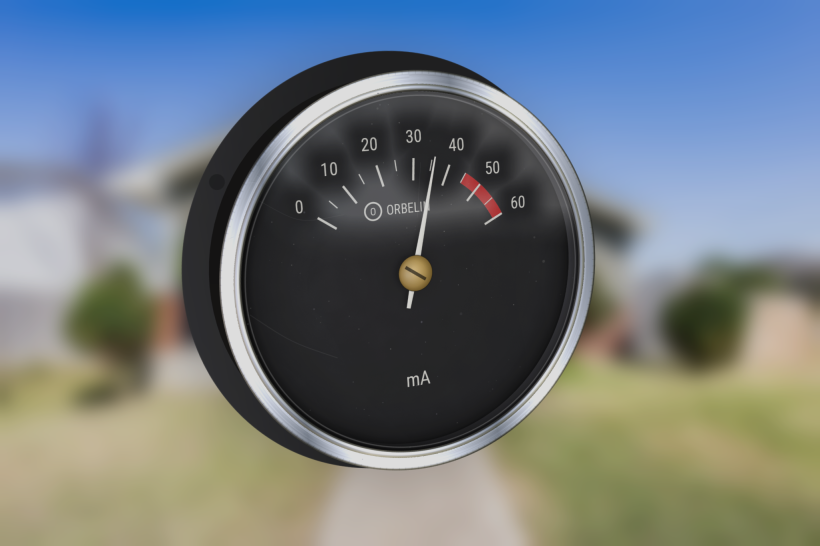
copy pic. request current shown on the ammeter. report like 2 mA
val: 35 mA
